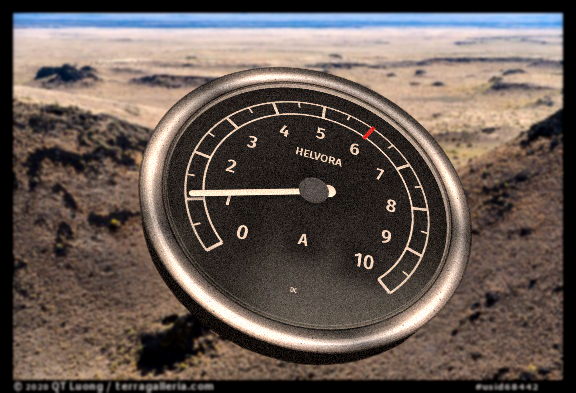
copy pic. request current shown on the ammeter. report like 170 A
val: 1 A
